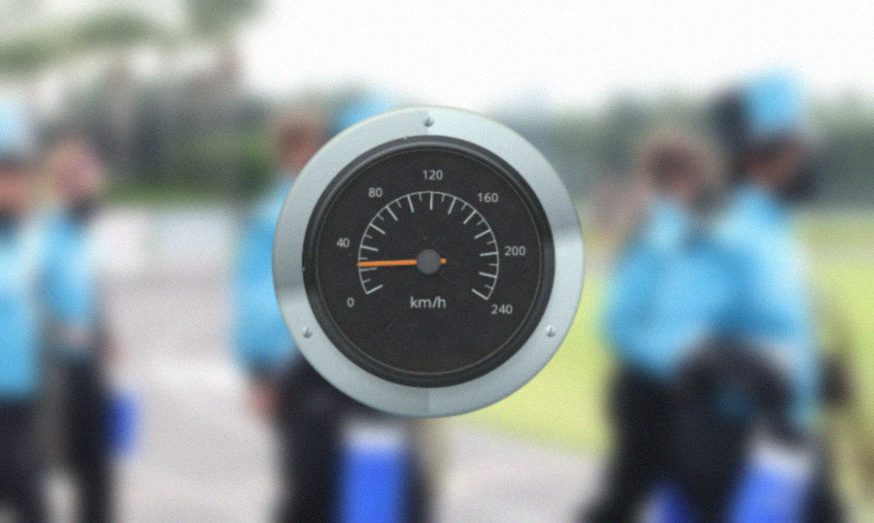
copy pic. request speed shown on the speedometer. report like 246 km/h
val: 25 km/h
